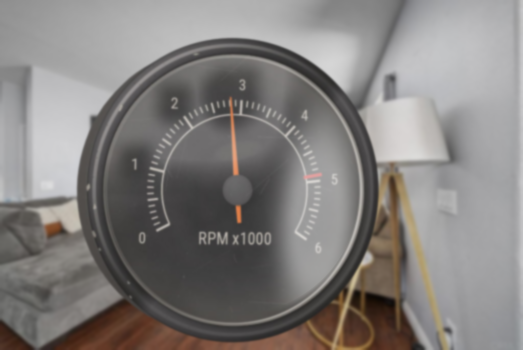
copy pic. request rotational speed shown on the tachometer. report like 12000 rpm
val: 2800 rpm
